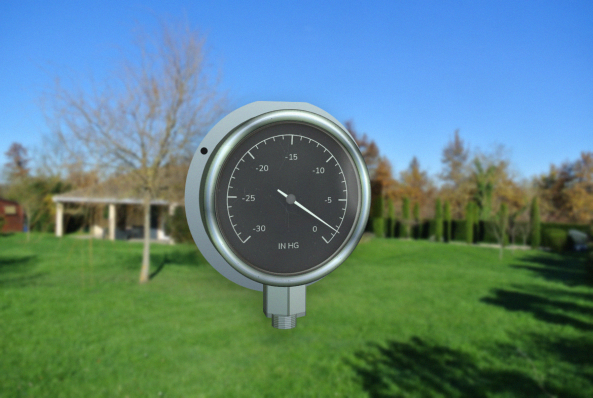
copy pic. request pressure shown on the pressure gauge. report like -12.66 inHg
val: -1.5 inHg
